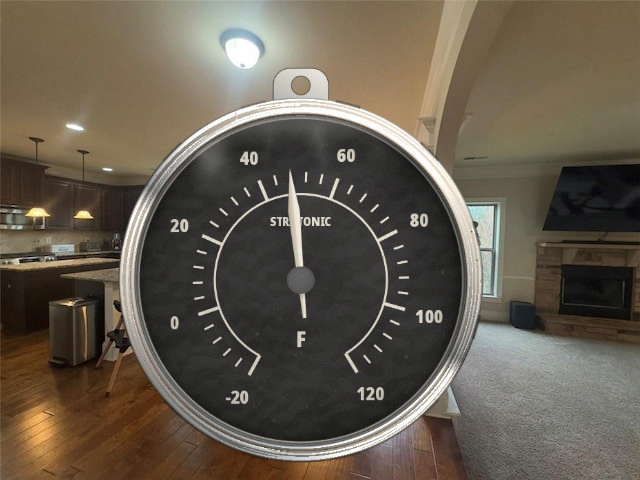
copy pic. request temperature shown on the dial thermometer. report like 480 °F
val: 48 °F
